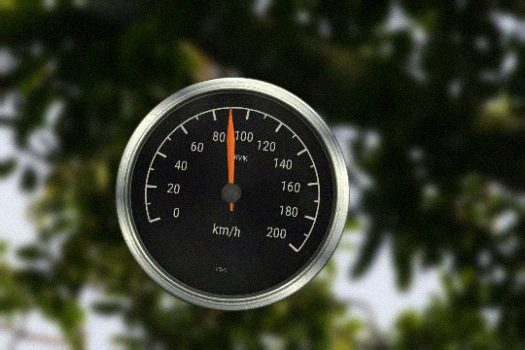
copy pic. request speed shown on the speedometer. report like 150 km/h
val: 90 km/h
